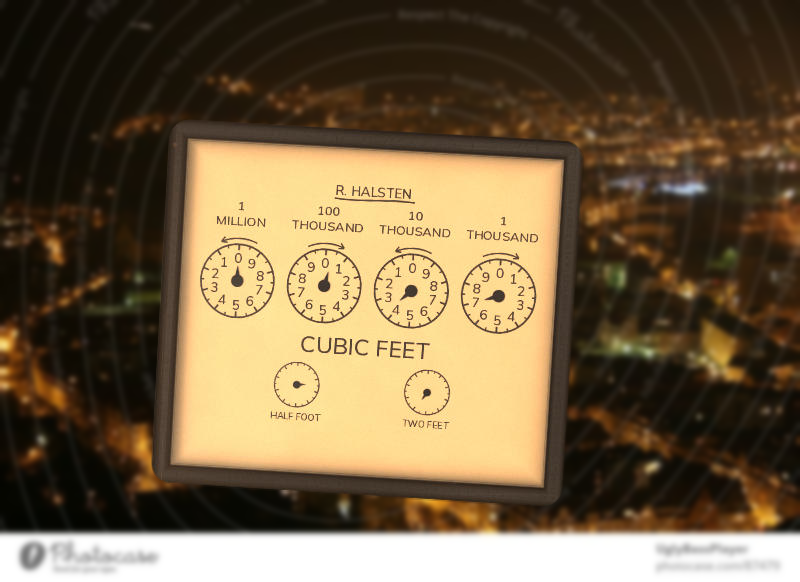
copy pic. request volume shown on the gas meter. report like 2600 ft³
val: 3700 ft³
